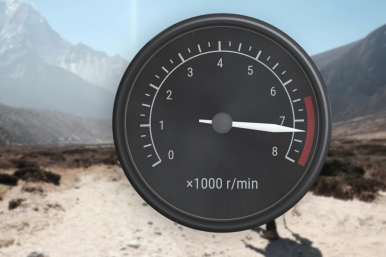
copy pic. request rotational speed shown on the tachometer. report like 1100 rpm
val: 7250 rpm
